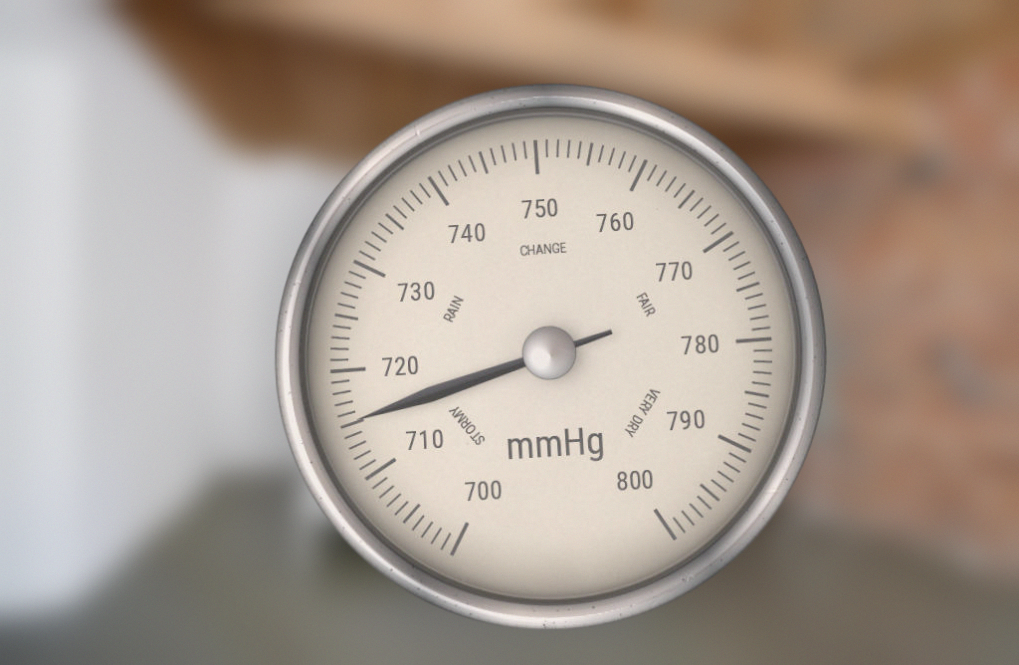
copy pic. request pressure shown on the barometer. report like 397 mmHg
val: 715 mmHg
